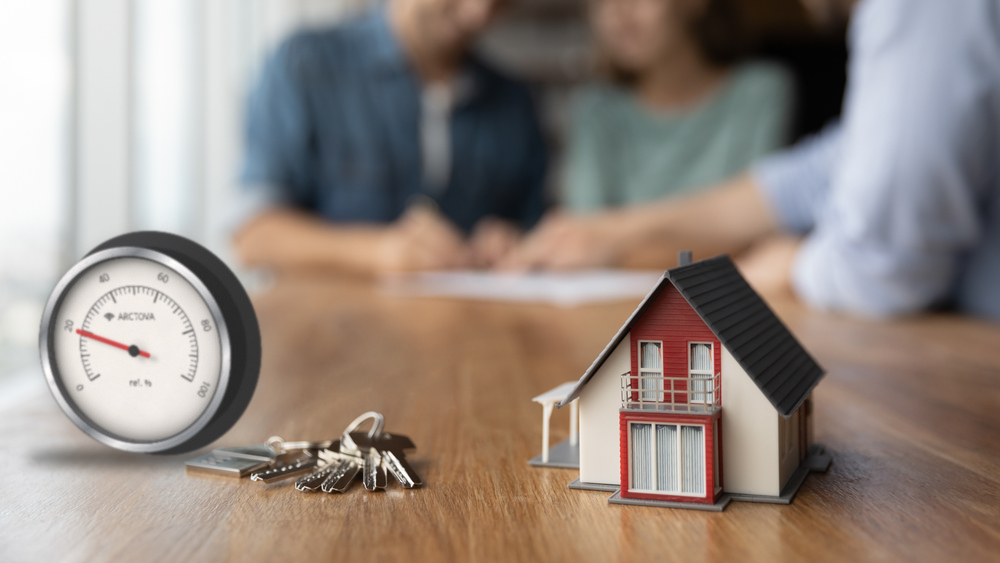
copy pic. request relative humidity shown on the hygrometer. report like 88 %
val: 20 %
